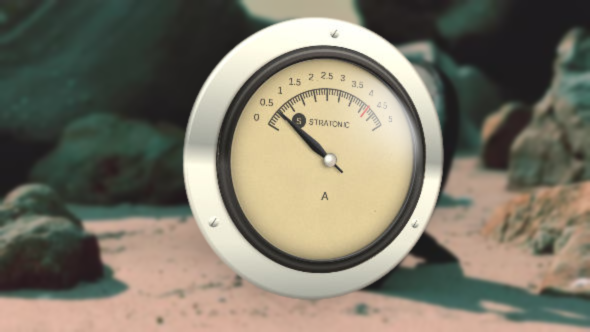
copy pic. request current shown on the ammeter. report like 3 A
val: 0.5 A
